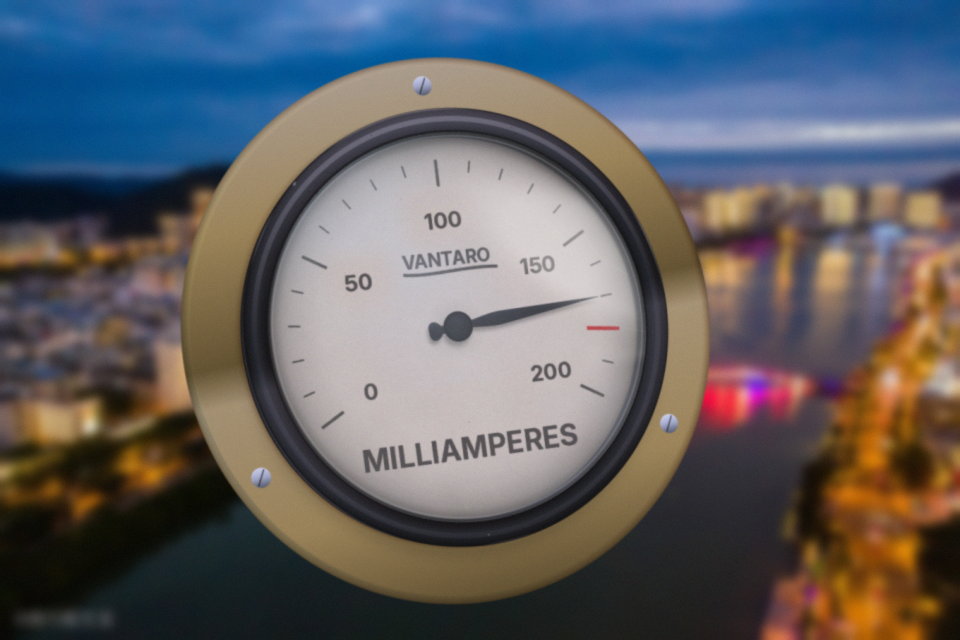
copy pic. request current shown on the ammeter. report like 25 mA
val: 170 mA
